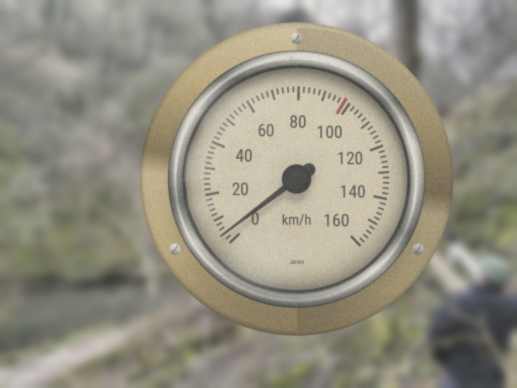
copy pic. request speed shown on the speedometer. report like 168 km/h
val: 4 km/h
